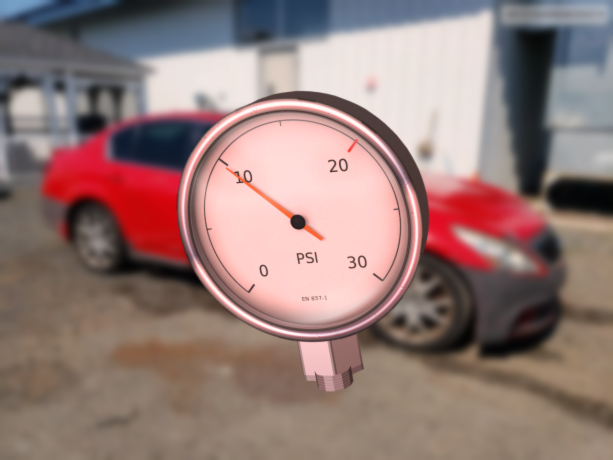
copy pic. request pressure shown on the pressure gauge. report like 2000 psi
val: 10 psi
